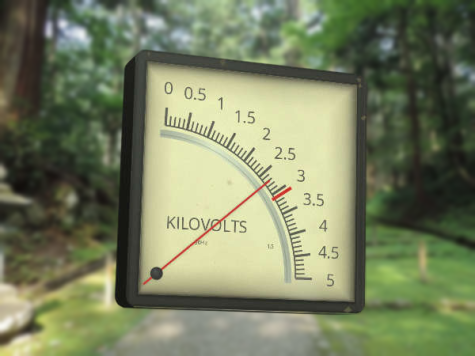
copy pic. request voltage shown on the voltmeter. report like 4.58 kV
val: 2.7 kV
